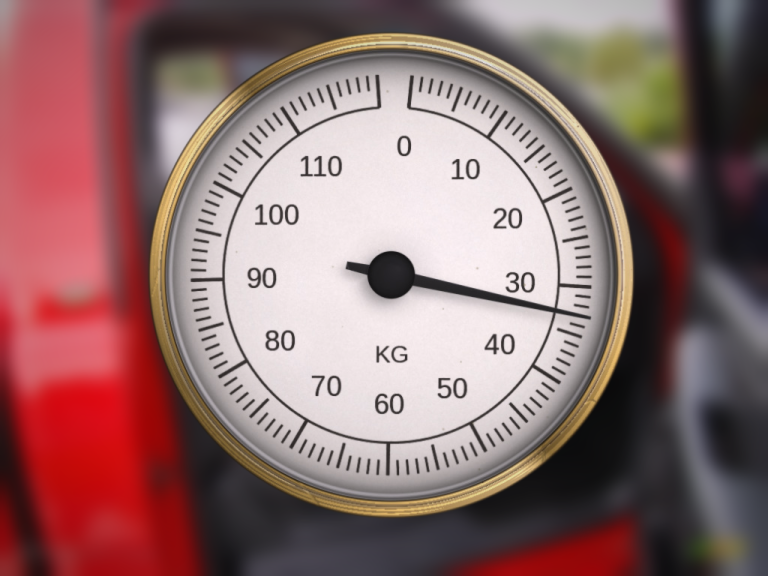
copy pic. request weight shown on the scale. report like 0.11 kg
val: 33 kg
